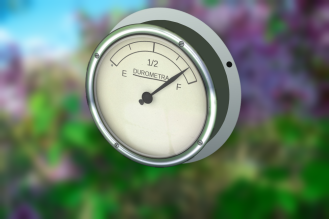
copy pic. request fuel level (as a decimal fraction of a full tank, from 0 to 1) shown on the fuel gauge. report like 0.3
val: 0.875
